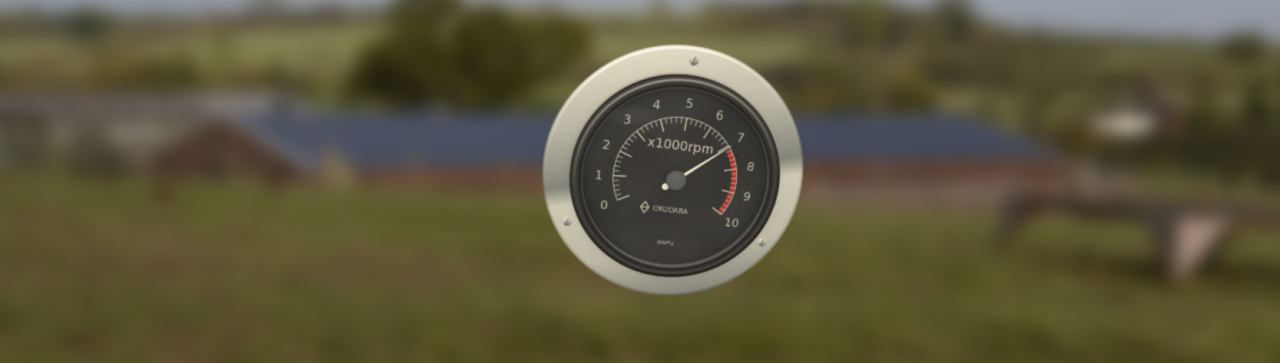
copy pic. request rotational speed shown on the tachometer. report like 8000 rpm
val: 7000 rpm
